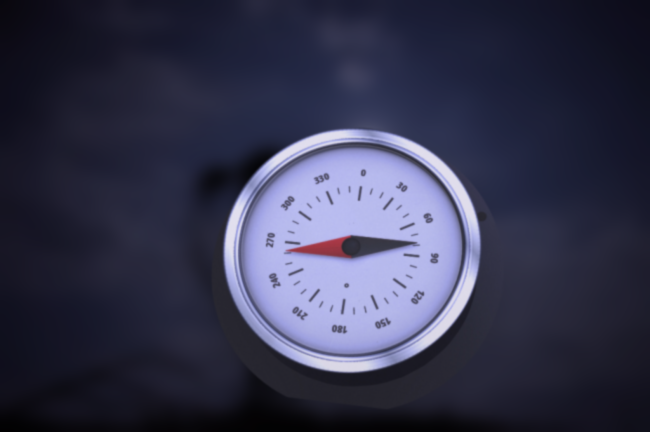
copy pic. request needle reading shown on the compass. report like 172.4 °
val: 260 °
